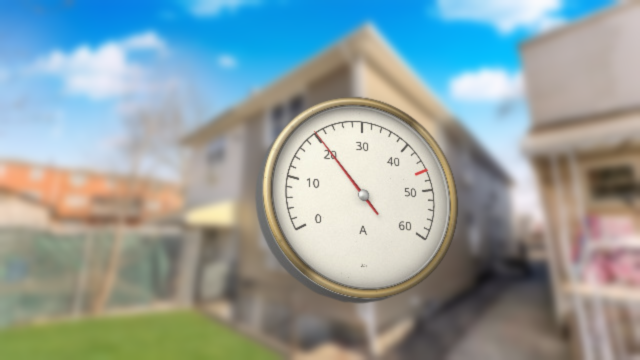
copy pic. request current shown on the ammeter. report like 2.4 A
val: 20 A
